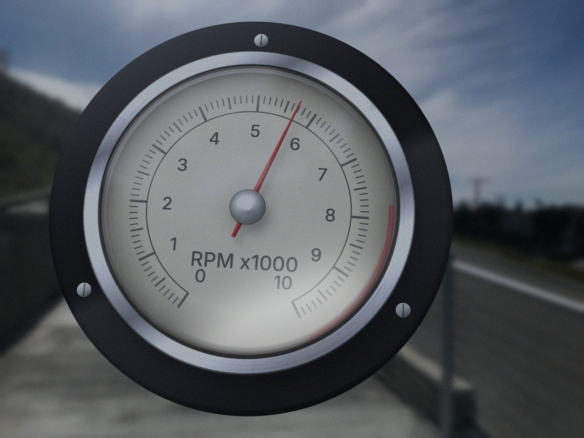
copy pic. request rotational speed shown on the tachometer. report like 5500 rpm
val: 5700 rpm
